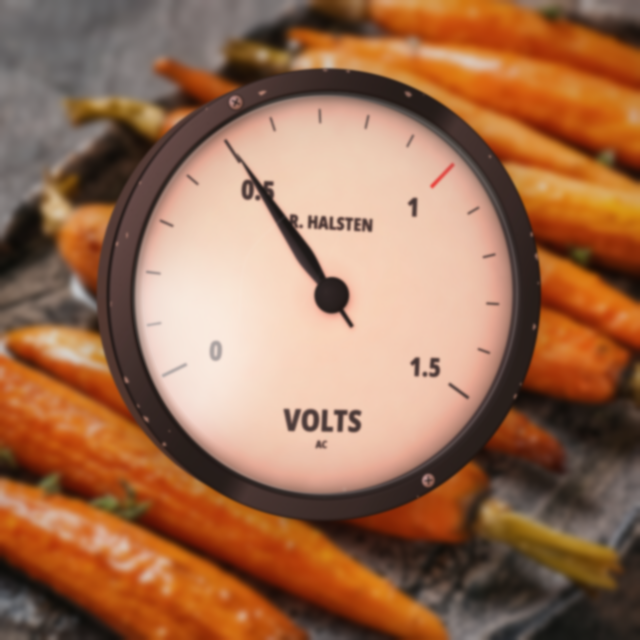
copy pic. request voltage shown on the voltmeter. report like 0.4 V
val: 0.5 V
